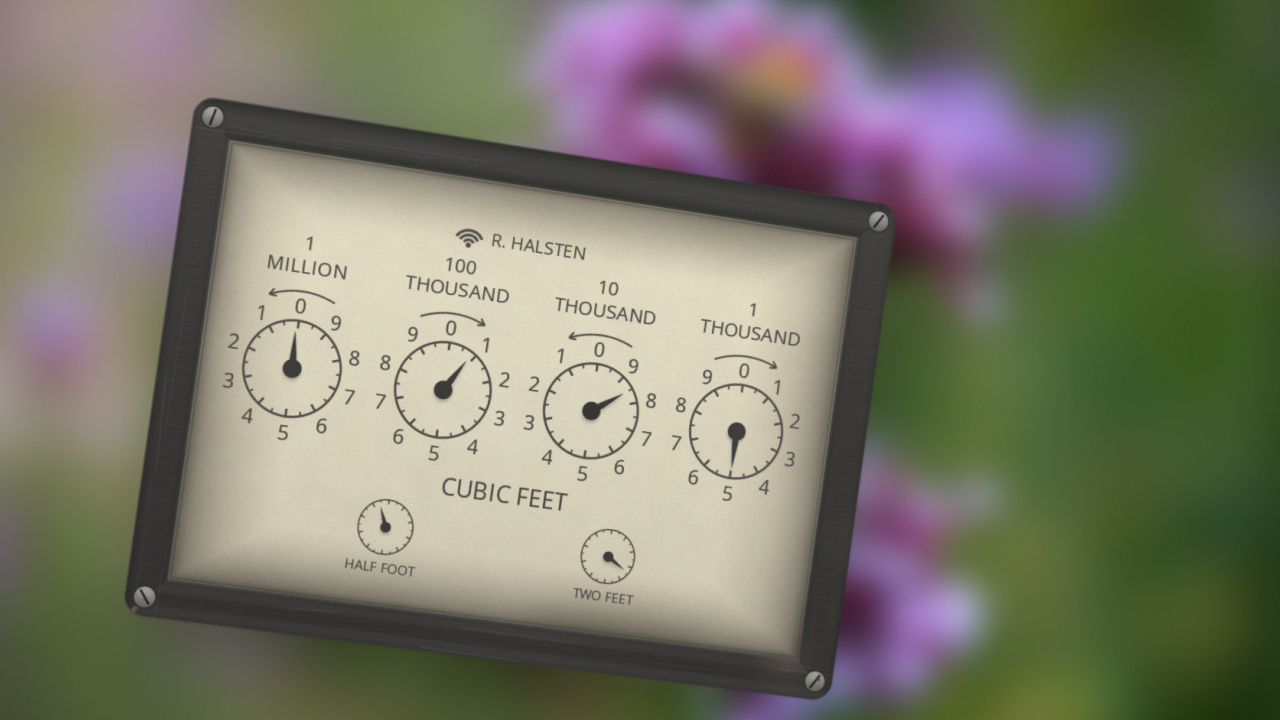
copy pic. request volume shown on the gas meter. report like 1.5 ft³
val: 8500 ft³
